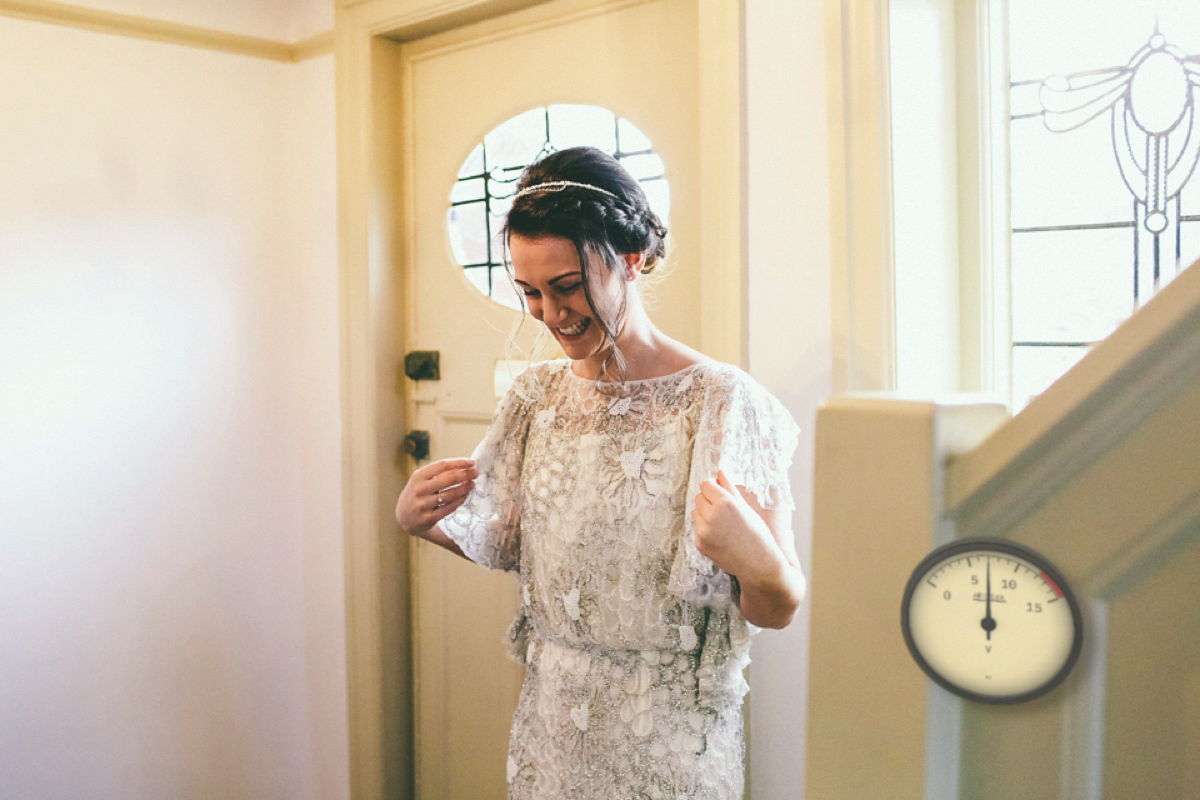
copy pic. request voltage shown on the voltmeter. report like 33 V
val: 7 V
